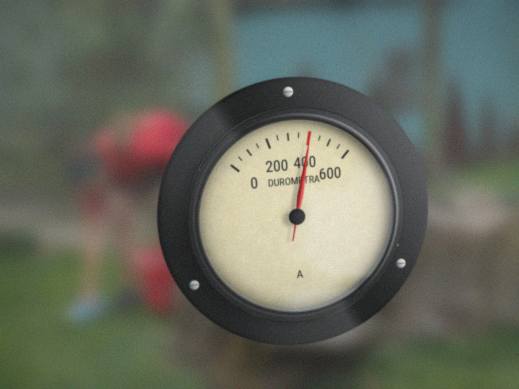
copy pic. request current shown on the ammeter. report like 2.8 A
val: 400 A
